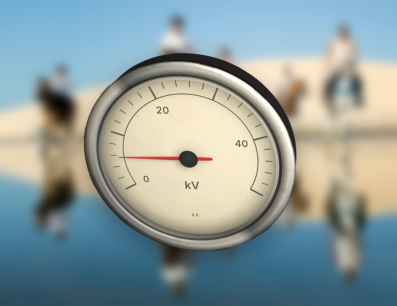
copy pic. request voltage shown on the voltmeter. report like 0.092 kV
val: 6 kV
